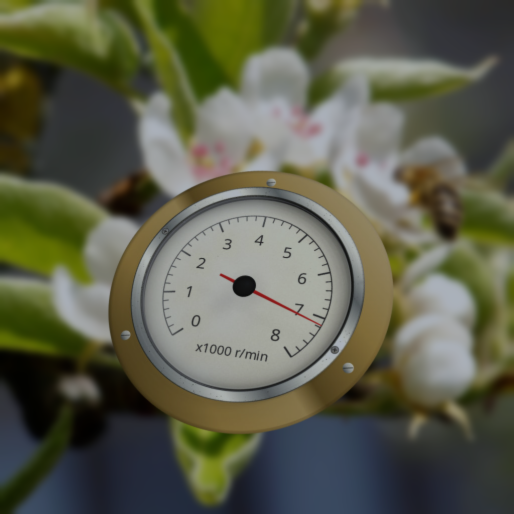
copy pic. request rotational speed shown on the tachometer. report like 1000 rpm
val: 7200 rpm
